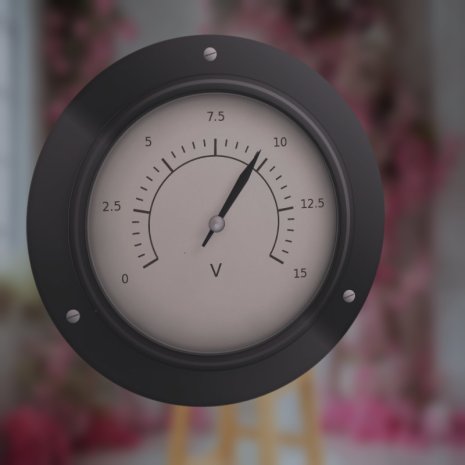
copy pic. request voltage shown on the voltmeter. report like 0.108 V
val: 9.5 V
